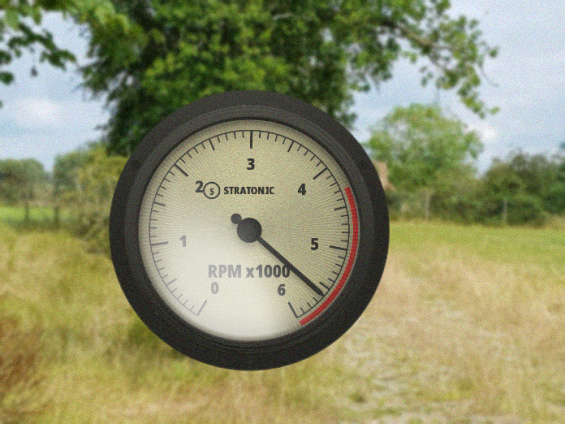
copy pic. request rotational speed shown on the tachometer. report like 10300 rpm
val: 5600 rpm
